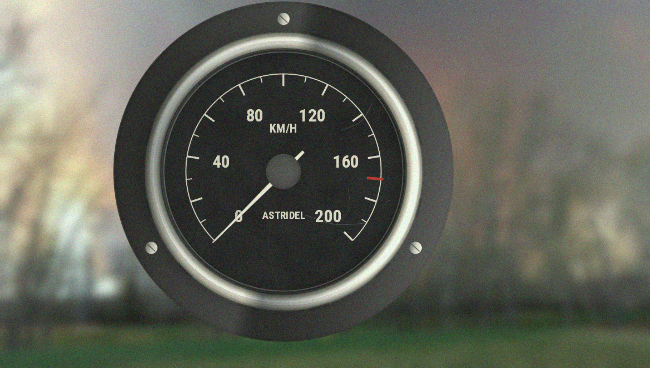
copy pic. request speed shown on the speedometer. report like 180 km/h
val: 0 km/h
